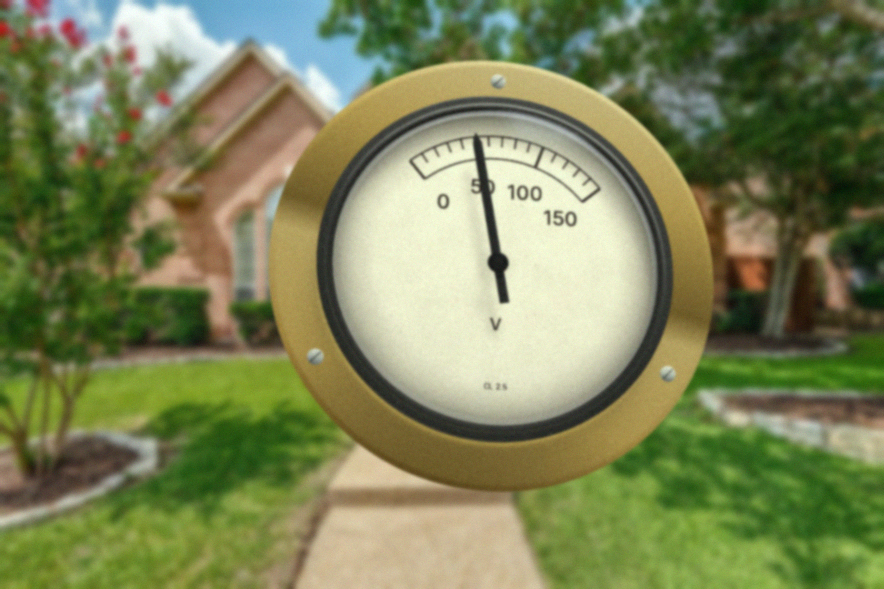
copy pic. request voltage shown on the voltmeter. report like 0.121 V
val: 50 V
